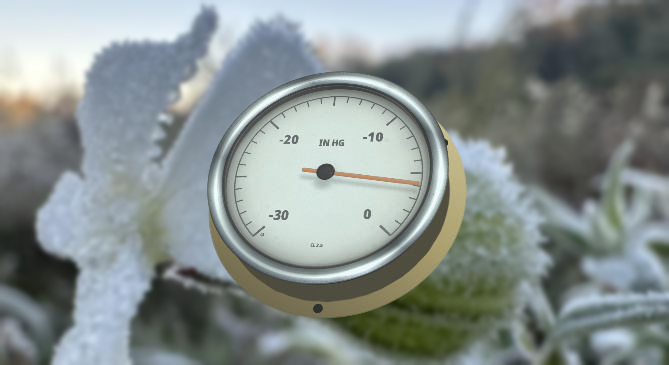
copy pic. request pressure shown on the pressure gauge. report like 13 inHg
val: -4 inHg
